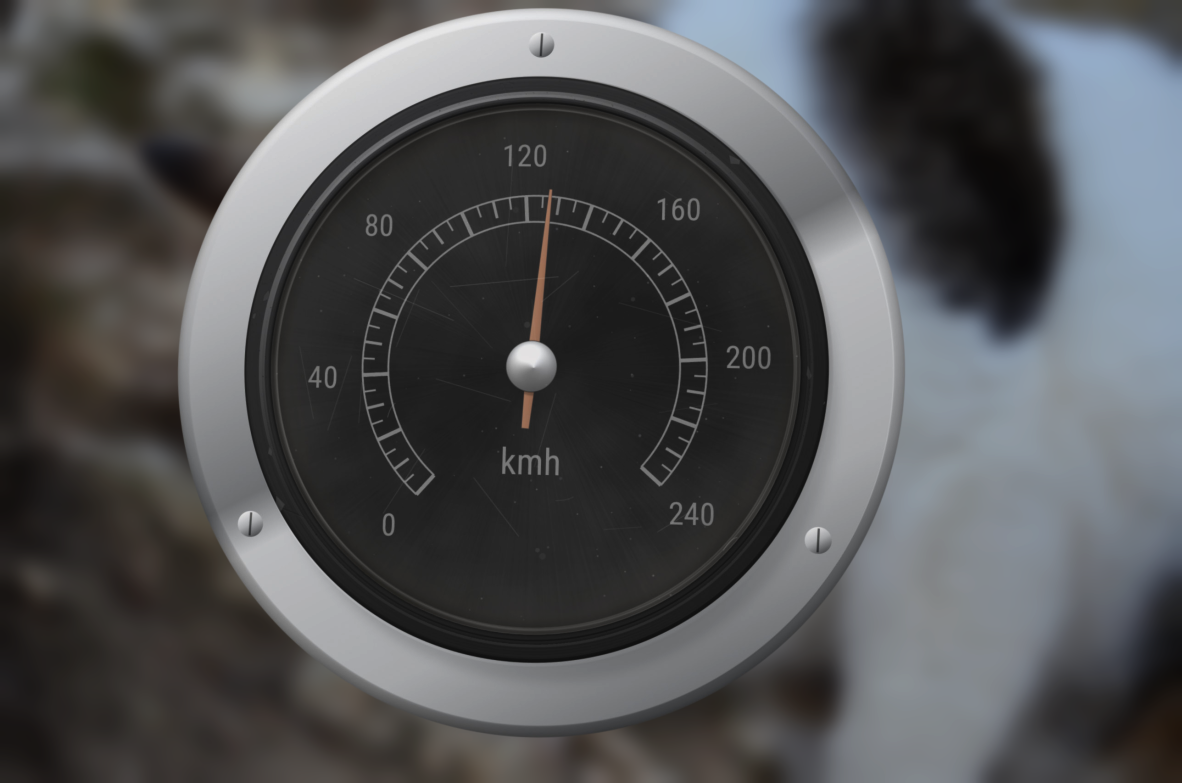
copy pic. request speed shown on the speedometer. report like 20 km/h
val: 127.5 km/h
